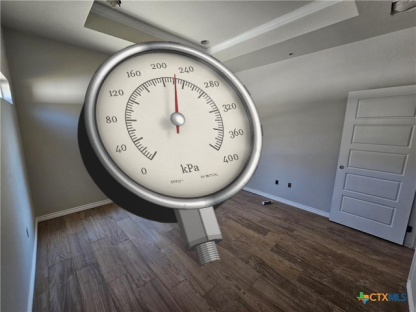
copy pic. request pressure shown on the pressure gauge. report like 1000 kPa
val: 220 kPa
